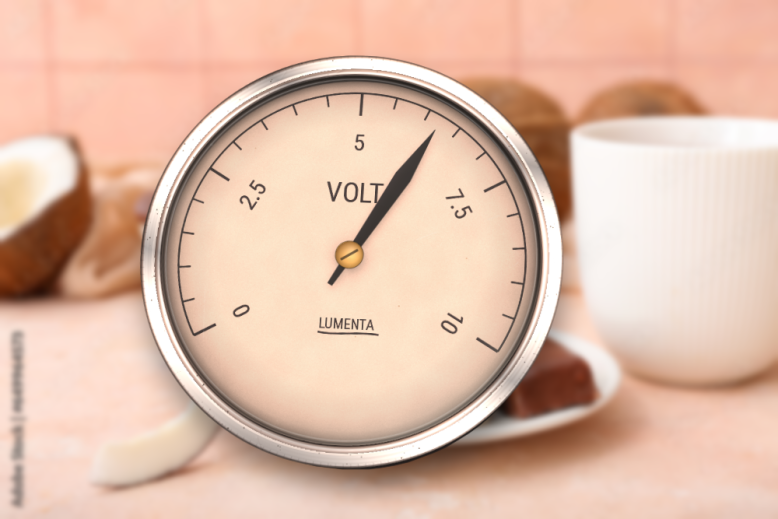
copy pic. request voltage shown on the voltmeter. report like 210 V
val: 6.25 V
